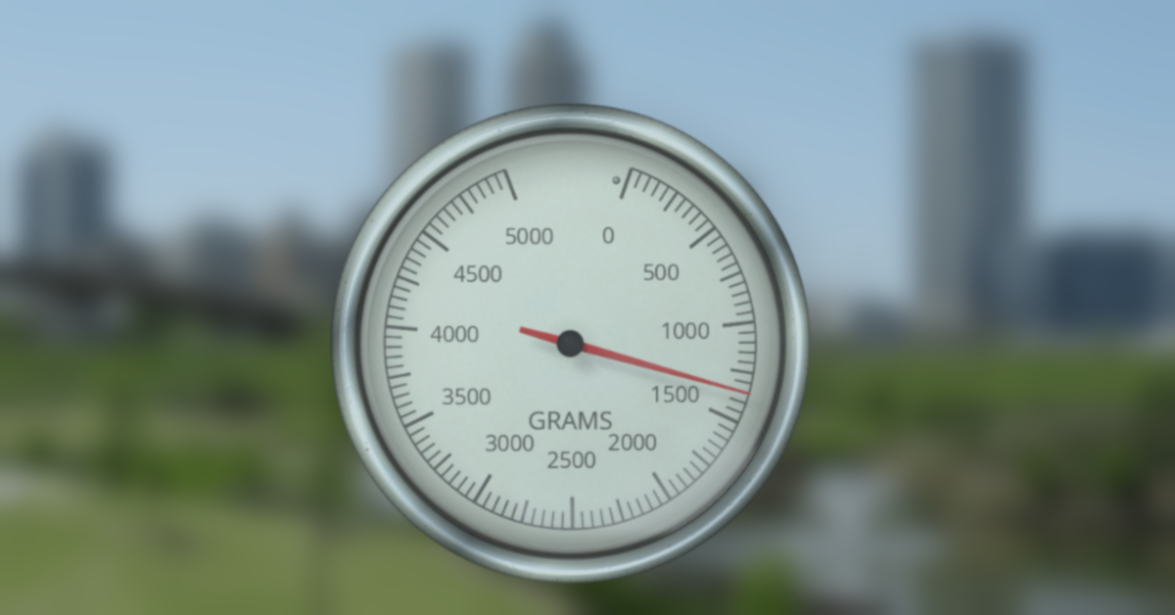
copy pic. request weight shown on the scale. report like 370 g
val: 1350 g
